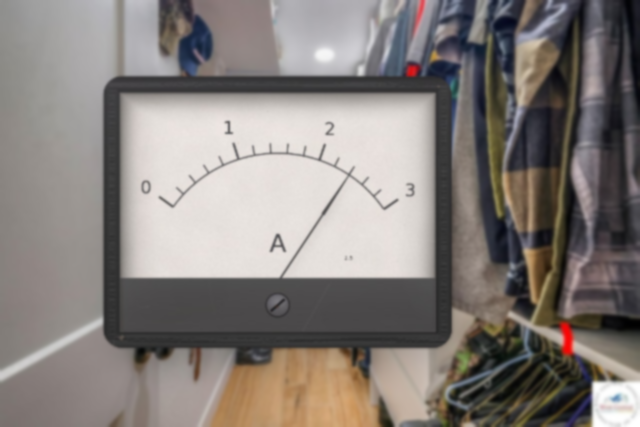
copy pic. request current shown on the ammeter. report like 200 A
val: 2.4 A
